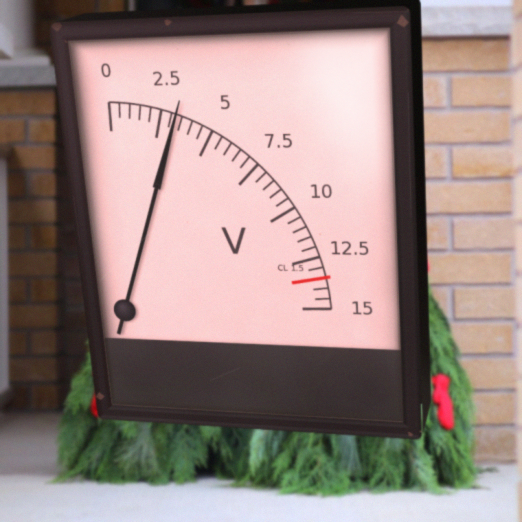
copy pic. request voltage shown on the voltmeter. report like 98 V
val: 3.25 V
